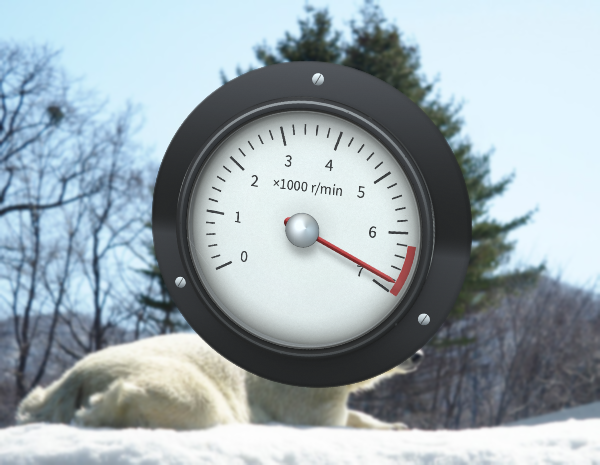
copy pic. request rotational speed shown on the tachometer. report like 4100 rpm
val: 6800 rpm
